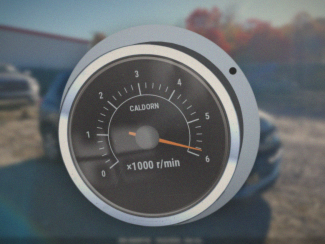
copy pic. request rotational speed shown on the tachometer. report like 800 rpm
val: 5800 rpm
